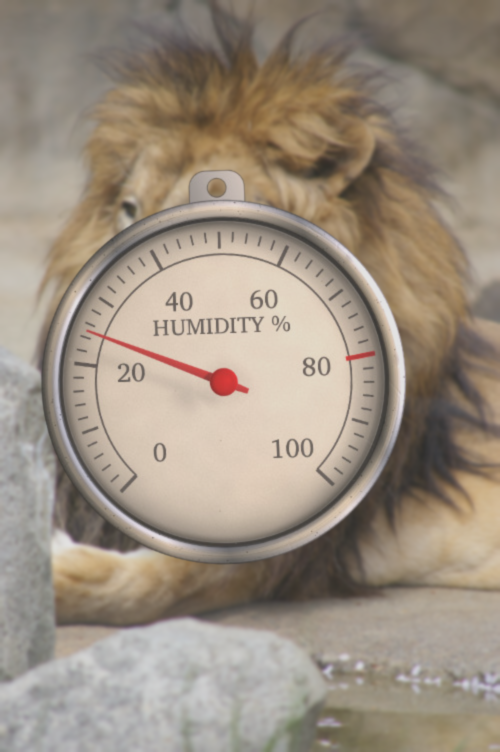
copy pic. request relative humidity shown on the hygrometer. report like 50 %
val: 25 %
